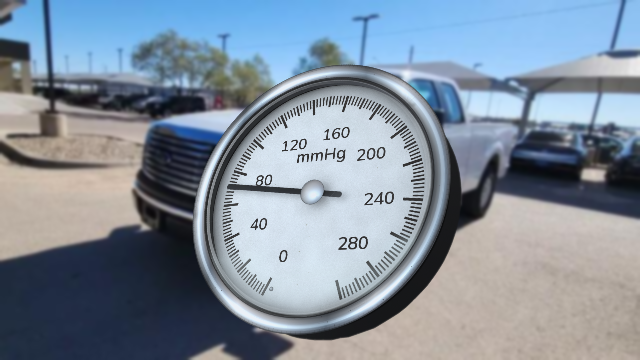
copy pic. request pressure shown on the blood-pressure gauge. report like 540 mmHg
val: 70 mmHg
